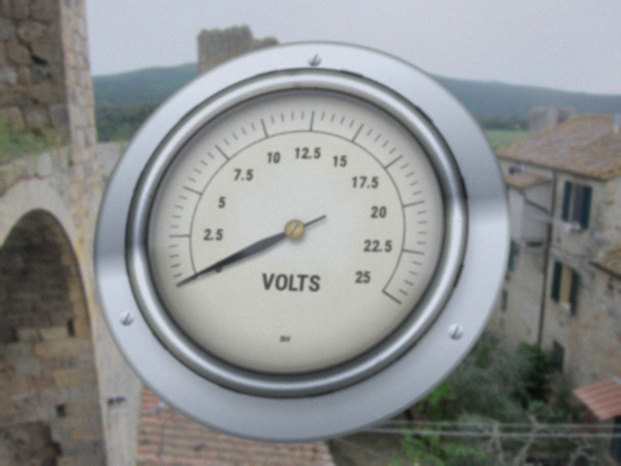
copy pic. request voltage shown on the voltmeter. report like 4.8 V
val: 0 V
